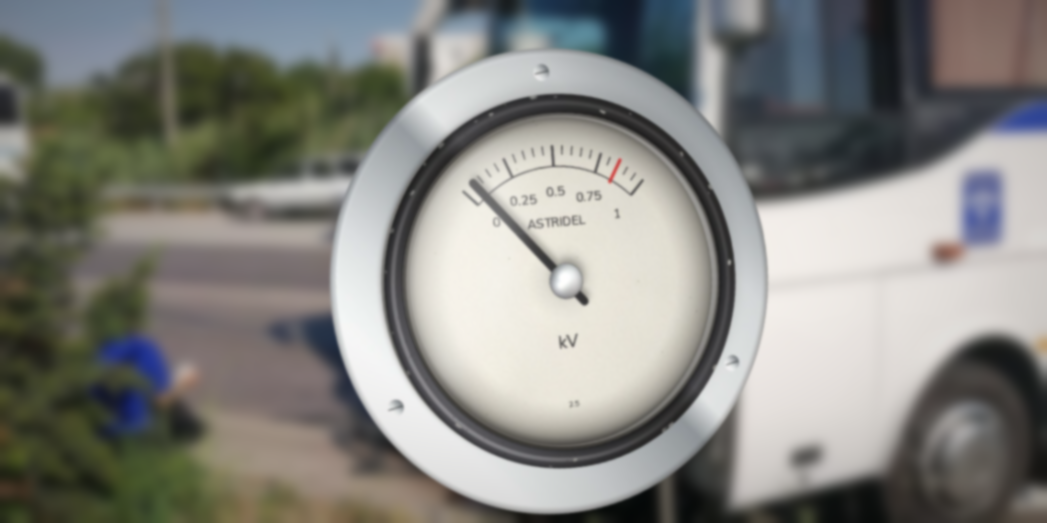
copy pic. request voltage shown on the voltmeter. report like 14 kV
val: 0.05 kV
